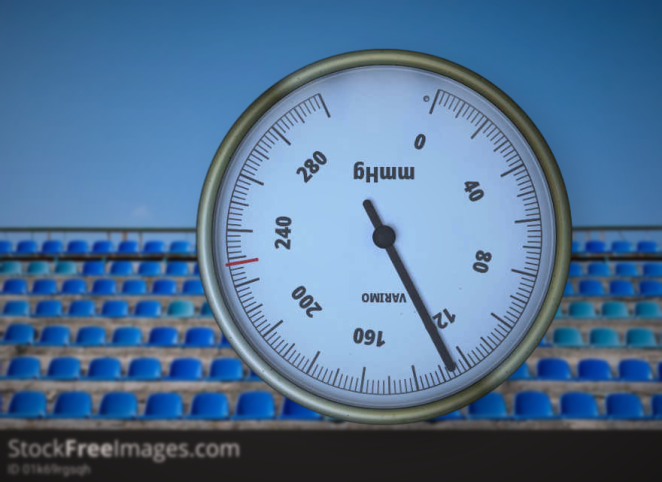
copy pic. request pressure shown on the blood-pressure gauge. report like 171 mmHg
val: 126 mmHg
